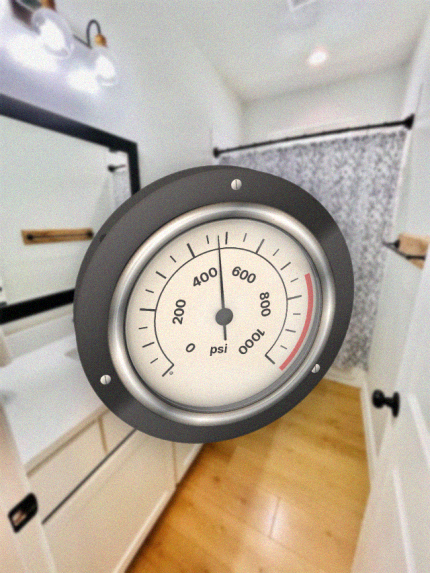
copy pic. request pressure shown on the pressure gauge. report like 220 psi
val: 475 psi
